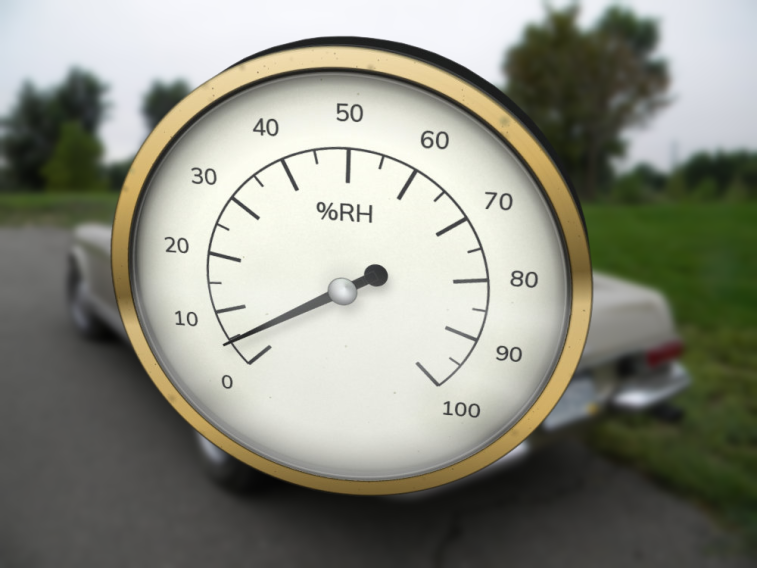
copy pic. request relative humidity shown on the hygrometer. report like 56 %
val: 5 %
